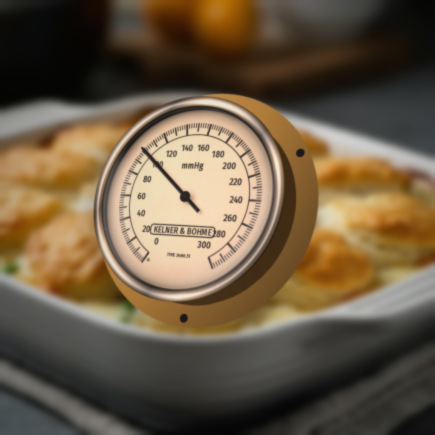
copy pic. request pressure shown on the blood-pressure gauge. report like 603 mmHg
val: 100 mmHg
